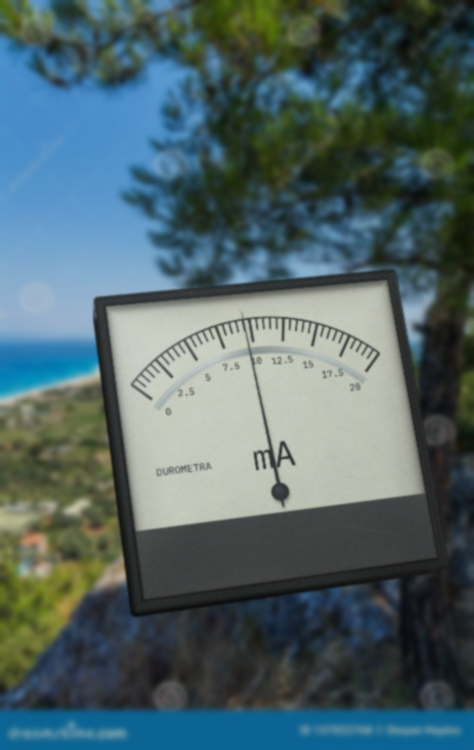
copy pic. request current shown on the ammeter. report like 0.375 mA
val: 9.5 mA
